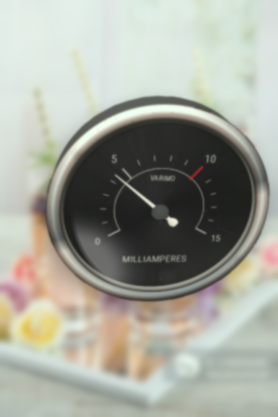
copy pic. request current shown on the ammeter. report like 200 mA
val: 4.5 mA
